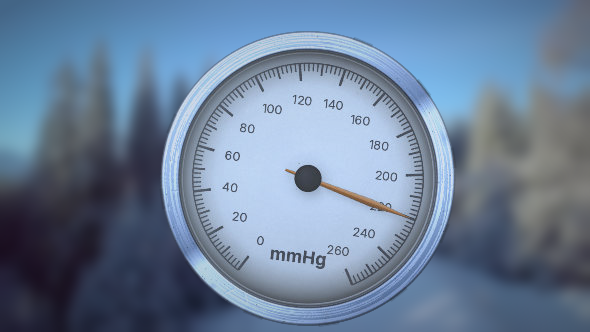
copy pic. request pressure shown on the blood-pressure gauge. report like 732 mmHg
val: 220 mmHg
